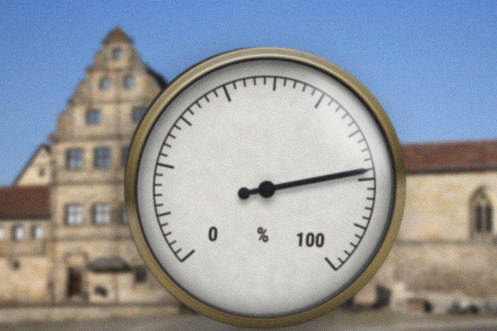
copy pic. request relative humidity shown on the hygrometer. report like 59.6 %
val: 78 %
